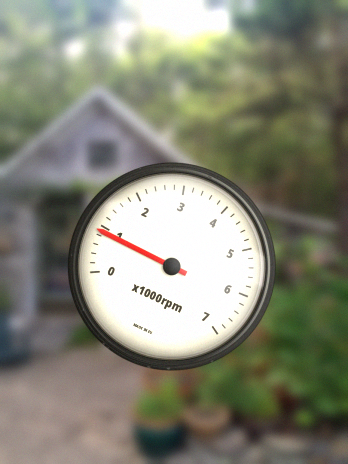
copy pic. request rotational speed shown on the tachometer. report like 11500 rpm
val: 900 rpm
